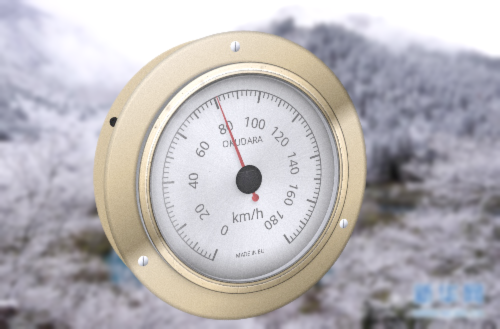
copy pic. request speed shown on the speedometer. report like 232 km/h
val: 80 km/h
